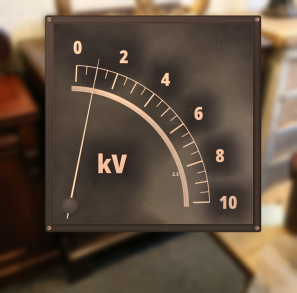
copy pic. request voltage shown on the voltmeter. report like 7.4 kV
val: 1 kV
